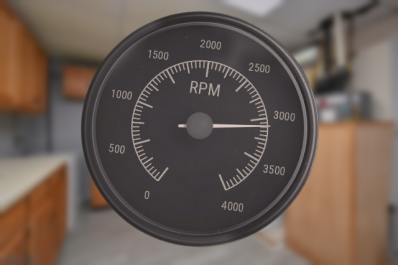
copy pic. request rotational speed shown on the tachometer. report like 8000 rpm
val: 3100 rpm
